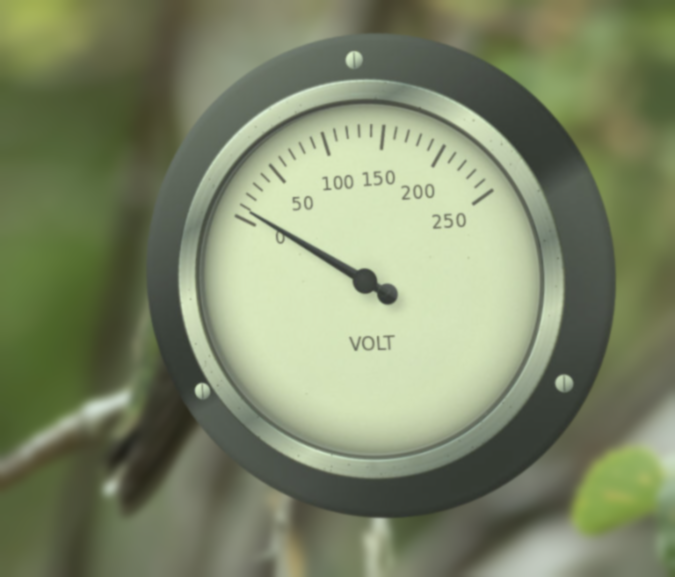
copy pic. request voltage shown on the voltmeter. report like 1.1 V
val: 10 V
